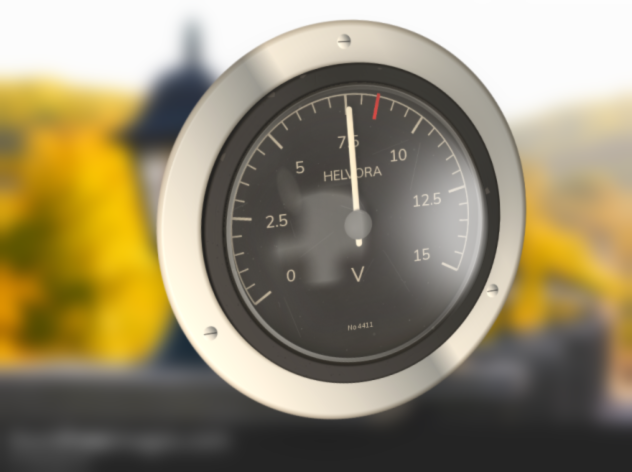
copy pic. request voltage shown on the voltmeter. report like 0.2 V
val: 7.5 V
